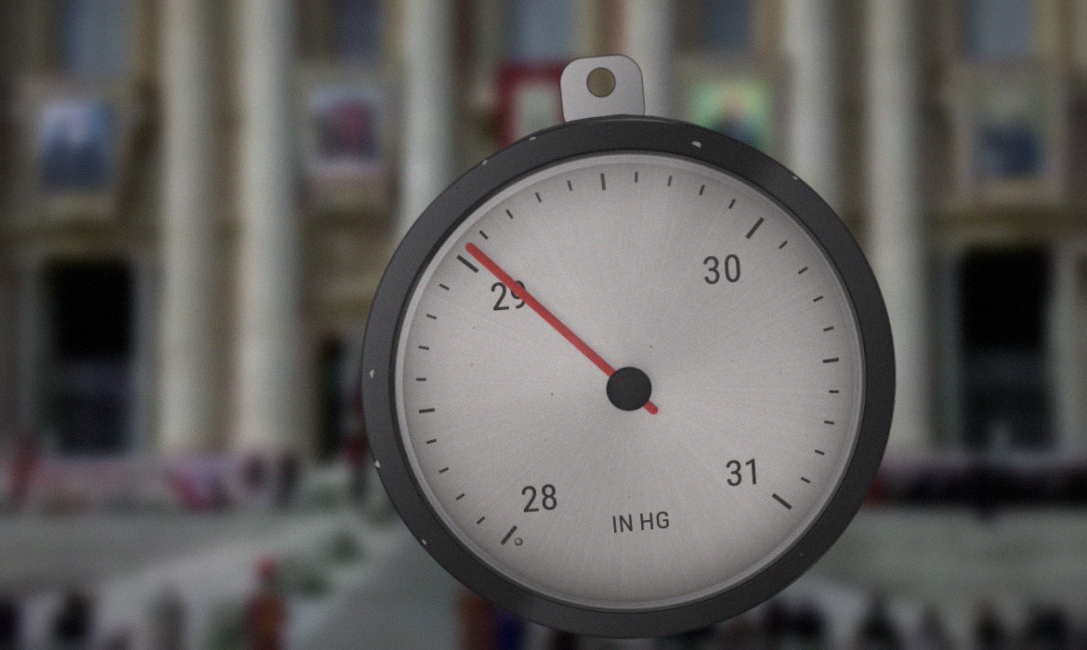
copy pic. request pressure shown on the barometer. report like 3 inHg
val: 29.05 inHg
